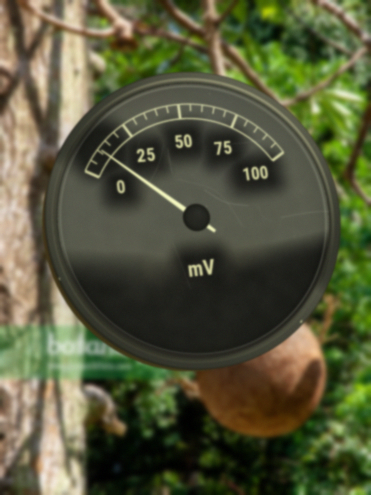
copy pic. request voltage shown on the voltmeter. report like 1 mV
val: 10 mV
